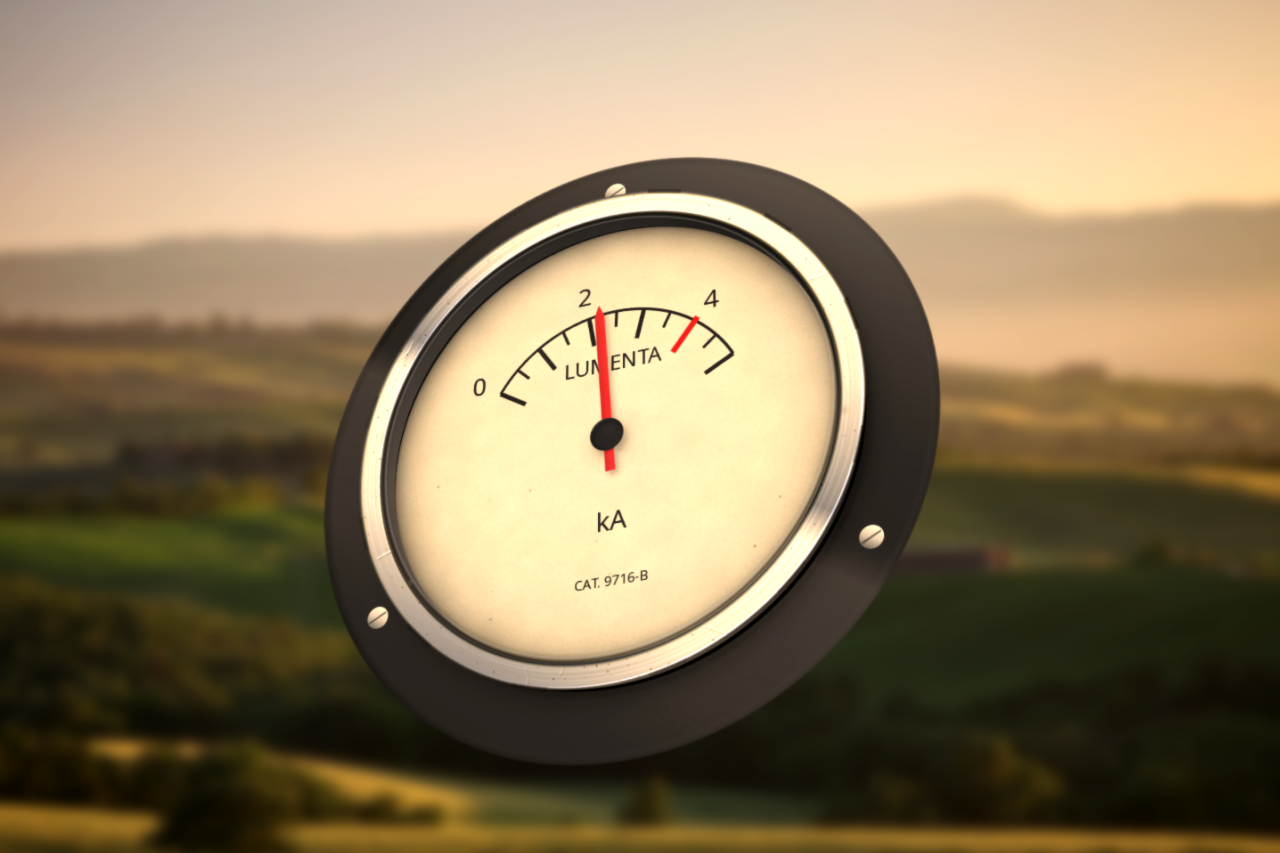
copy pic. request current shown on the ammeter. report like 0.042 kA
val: 2.25 kA
